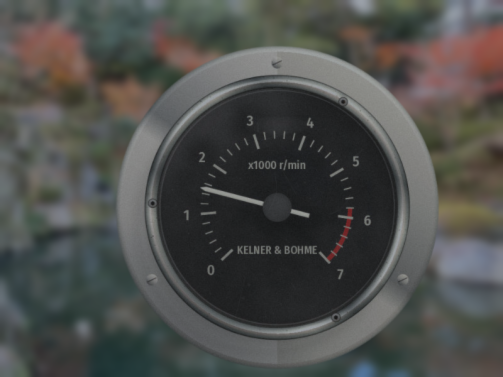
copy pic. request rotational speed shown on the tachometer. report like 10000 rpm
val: 1500 rpm
